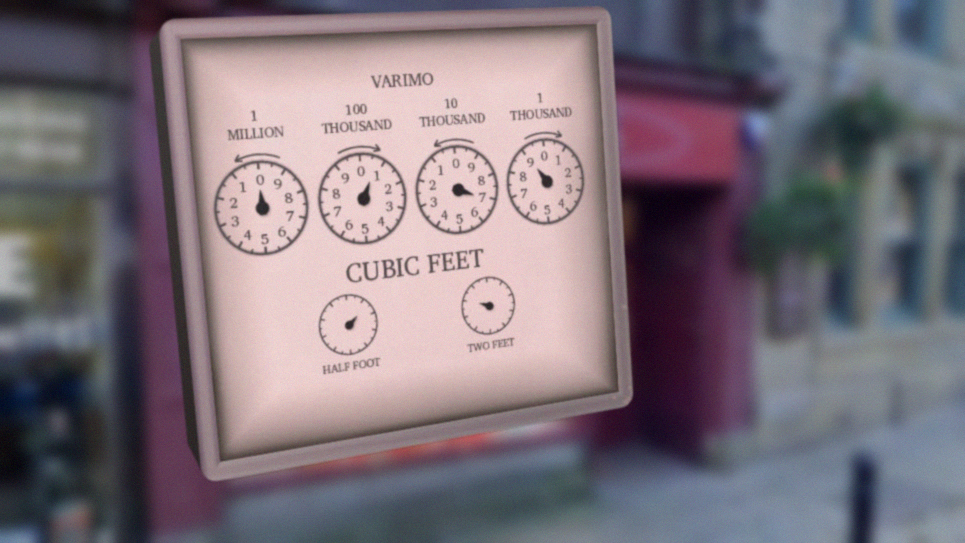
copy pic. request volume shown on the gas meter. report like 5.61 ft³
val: 6900 ft³
